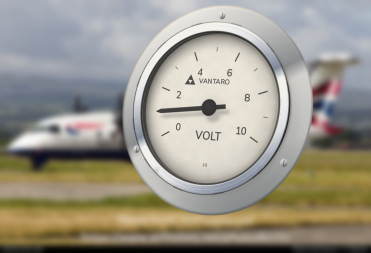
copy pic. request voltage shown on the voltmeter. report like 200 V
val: 1 V
